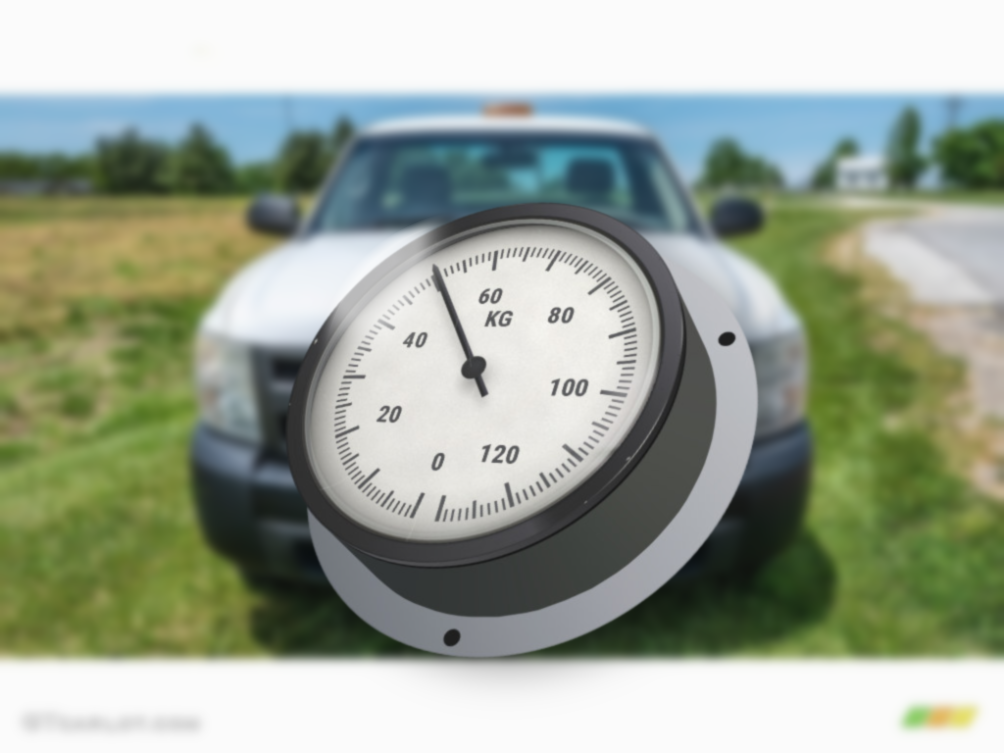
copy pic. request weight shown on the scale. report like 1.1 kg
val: 51 kg
